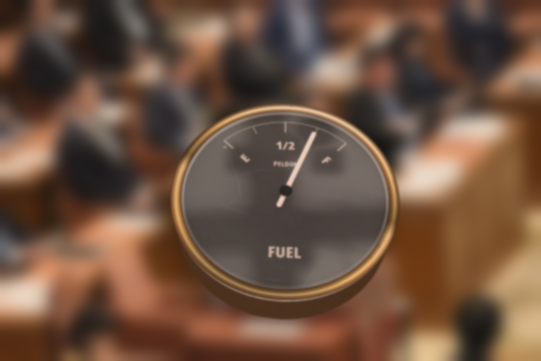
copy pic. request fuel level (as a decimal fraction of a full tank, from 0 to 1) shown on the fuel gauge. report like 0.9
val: 0.75
